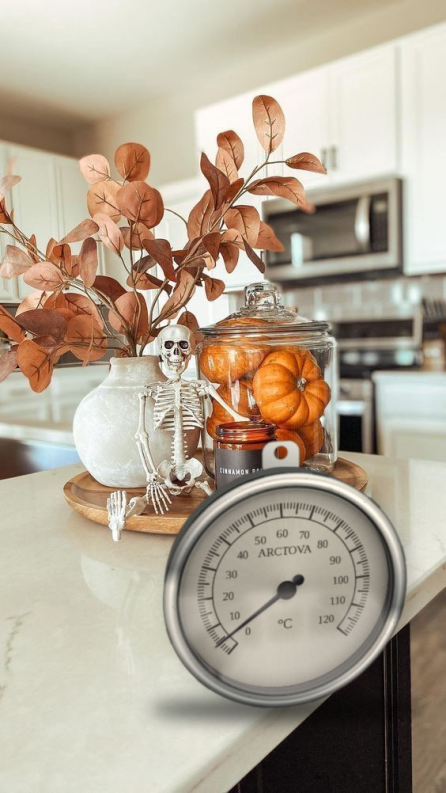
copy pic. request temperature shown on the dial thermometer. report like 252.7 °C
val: 5 °C
